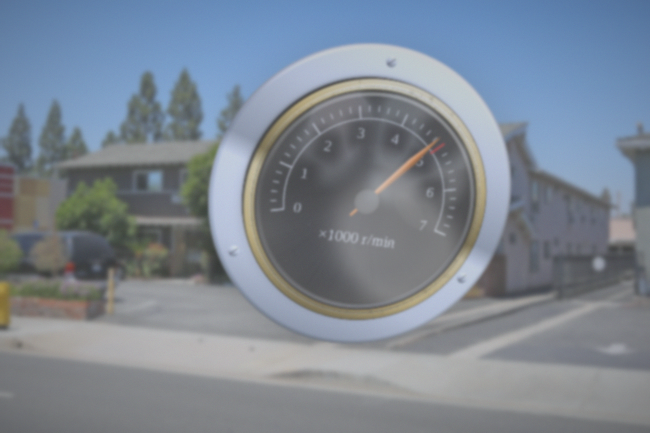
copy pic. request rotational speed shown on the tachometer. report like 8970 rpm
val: 4800 rpm
